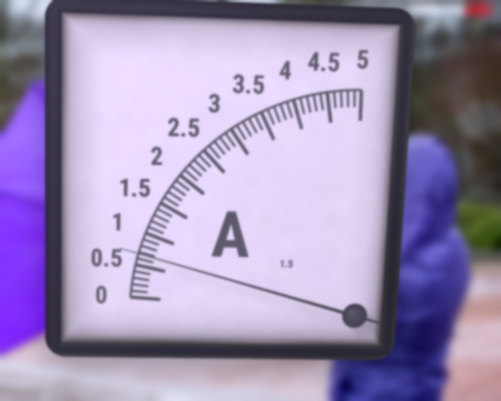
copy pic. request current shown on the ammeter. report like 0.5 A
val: 0.7 A
